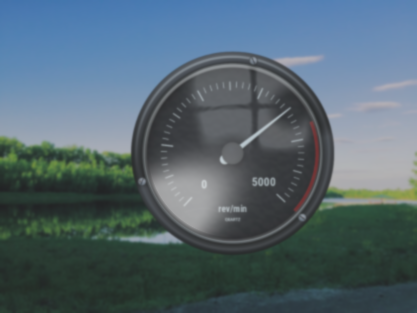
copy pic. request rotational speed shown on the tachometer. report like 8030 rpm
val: 3500 rpm
